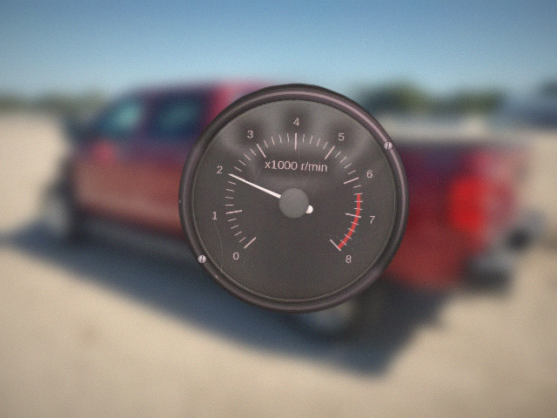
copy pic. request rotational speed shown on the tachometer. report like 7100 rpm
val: 2000 rpm
